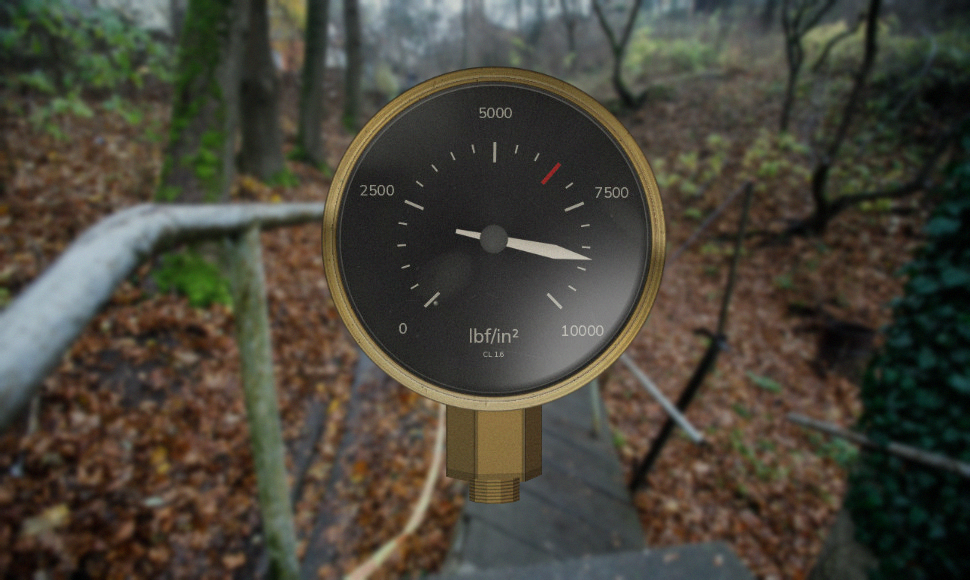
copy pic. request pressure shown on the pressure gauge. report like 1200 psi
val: 8750 psi
